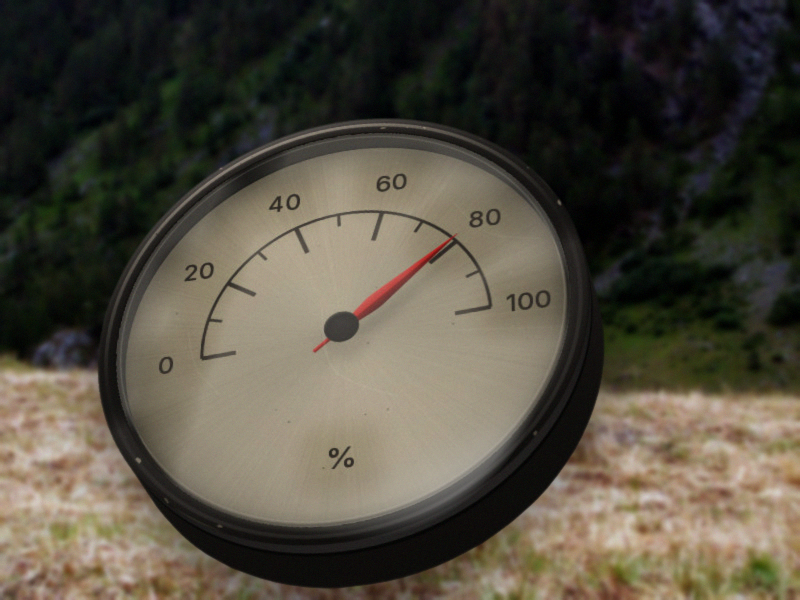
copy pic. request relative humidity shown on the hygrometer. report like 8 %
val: 80 %
